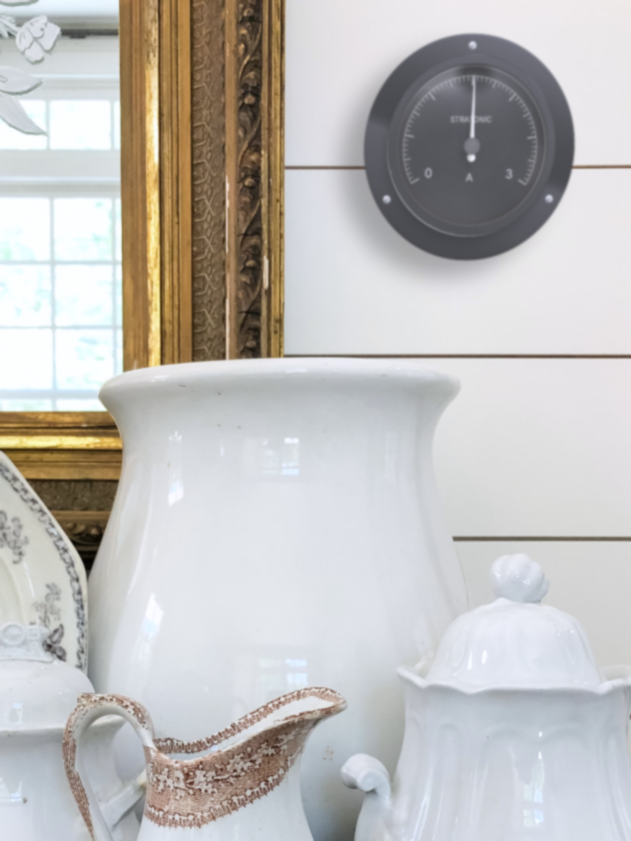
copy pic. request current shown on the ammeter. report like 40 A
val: 1.5 A
